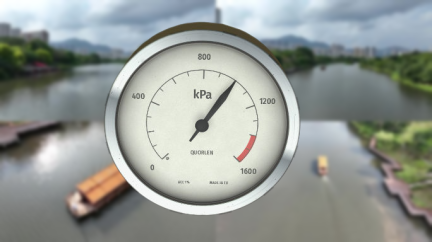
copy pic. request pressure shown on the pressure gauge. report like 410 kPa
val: 1000 kPa
